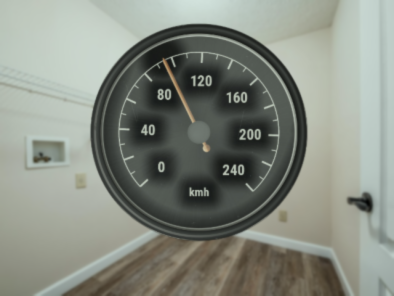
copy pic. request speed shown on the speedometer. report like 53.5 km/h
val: 95 km/h
